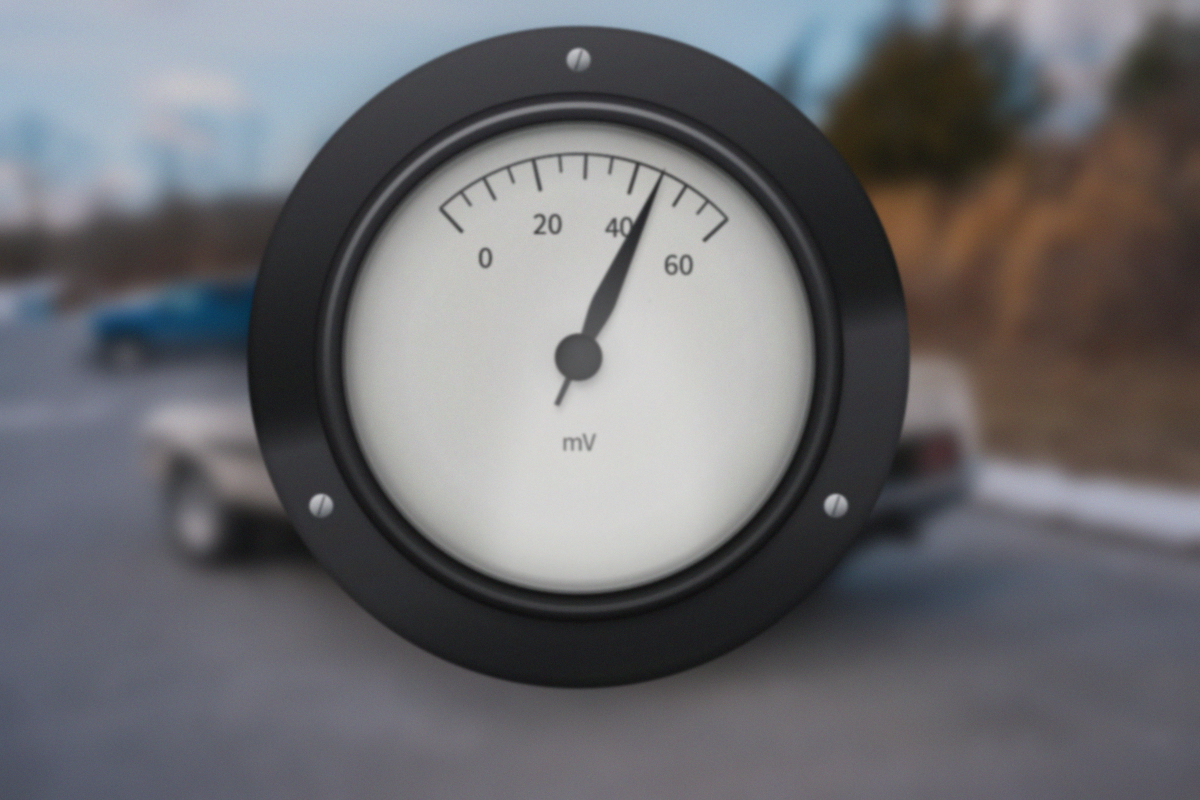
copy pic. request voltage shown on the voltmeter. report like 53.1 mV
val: 45 mV
